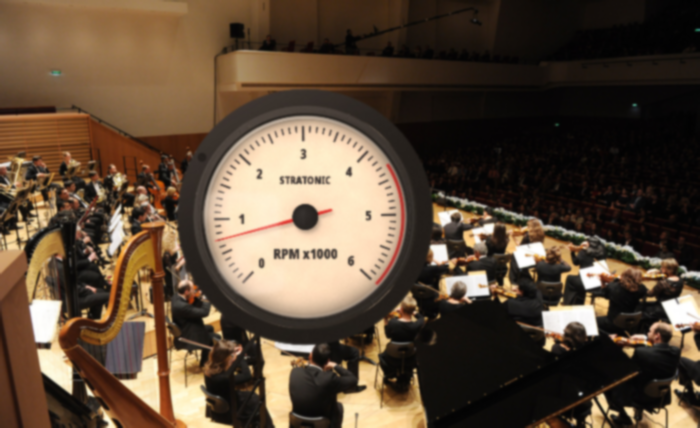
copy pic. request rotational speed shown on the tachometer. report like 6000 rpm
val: 700 rpm
